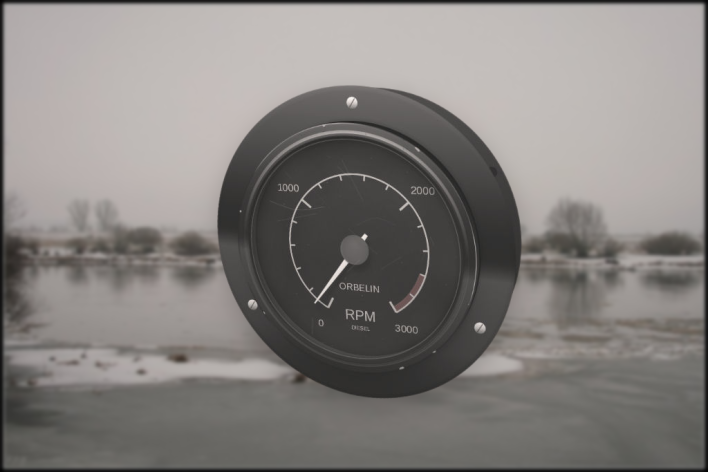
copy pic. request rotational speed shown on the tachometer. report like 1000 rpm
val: 100 rpm
